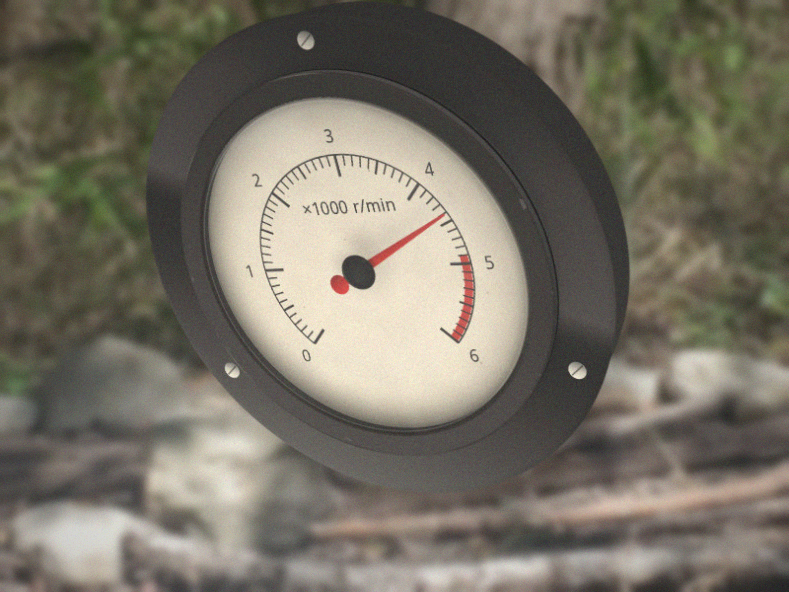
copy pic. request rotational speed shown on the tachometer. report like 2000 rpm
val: 4400 rpm
